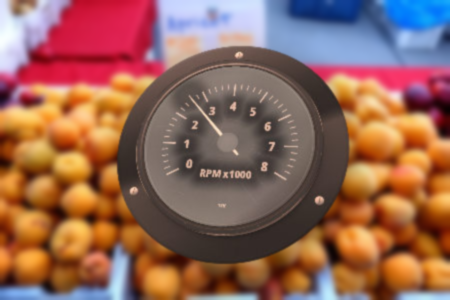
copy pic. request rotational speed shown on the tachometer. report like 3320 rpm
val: 2600 rpm
